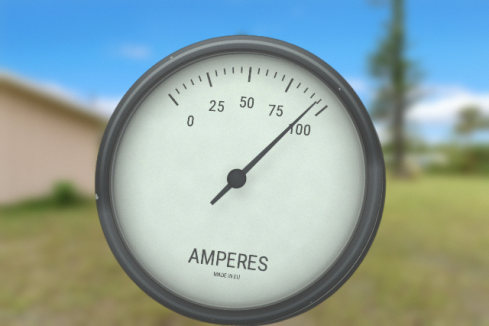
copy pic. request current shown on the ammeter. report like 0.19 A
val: 95 A
